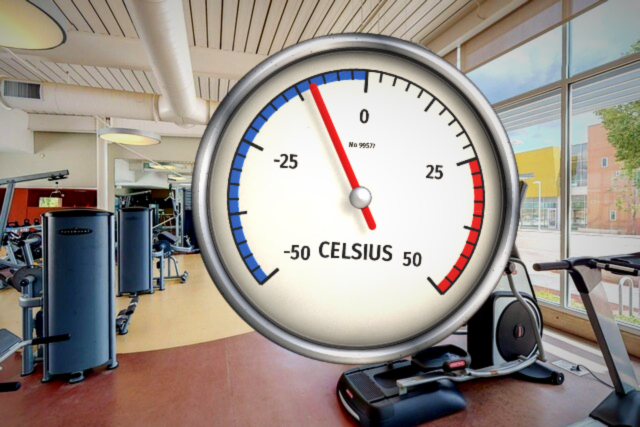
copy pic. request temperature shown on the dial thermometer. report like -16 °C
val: -10 °C
